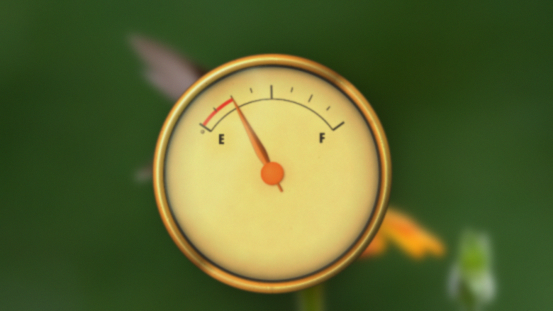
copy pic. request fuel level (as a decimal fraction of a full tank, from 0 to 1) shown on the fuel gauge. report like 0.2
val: 0.25
